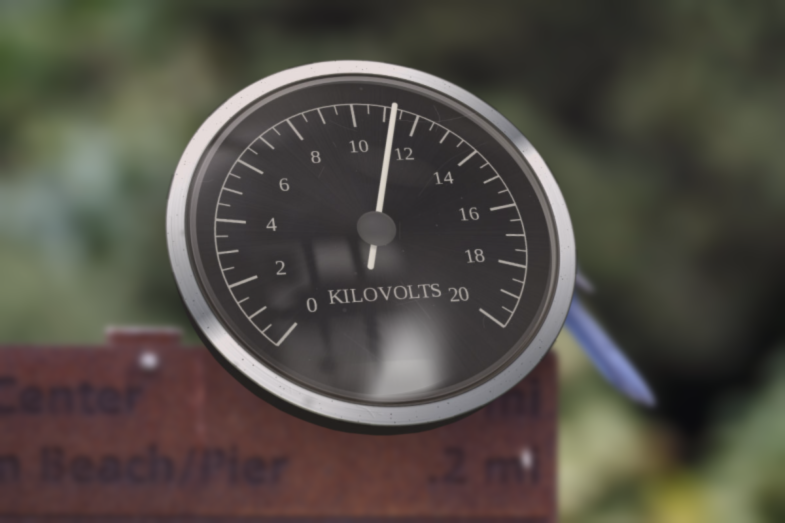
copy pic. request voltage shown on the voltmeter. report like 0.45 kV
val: 11.25 kV
